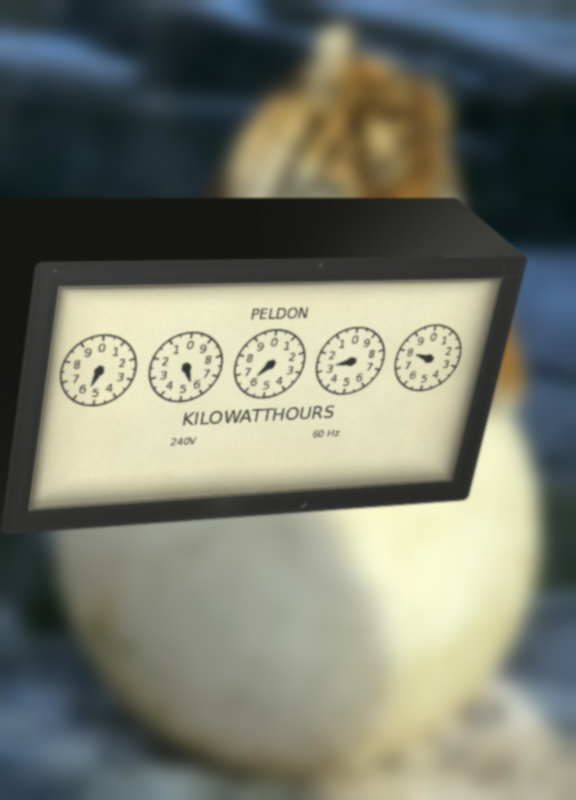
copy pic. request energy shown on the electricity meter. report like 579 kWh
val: 55628 kWh
